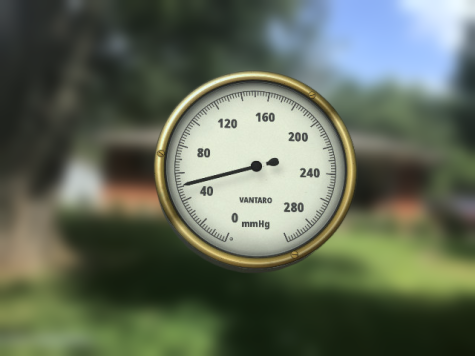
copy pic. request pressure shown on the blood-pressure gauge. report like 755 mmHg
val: 50 mmHg
